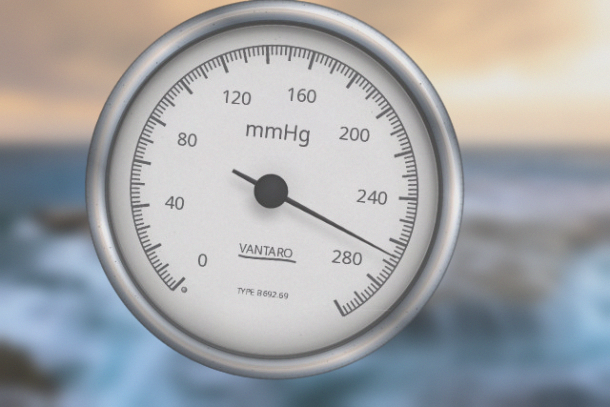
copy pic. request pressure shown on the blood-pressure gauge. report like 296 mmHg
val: 266 mmHg
